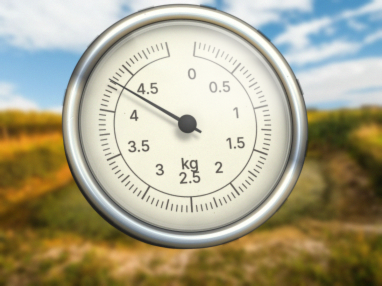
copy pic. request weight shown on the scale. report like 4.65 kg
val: 4.3 kg
